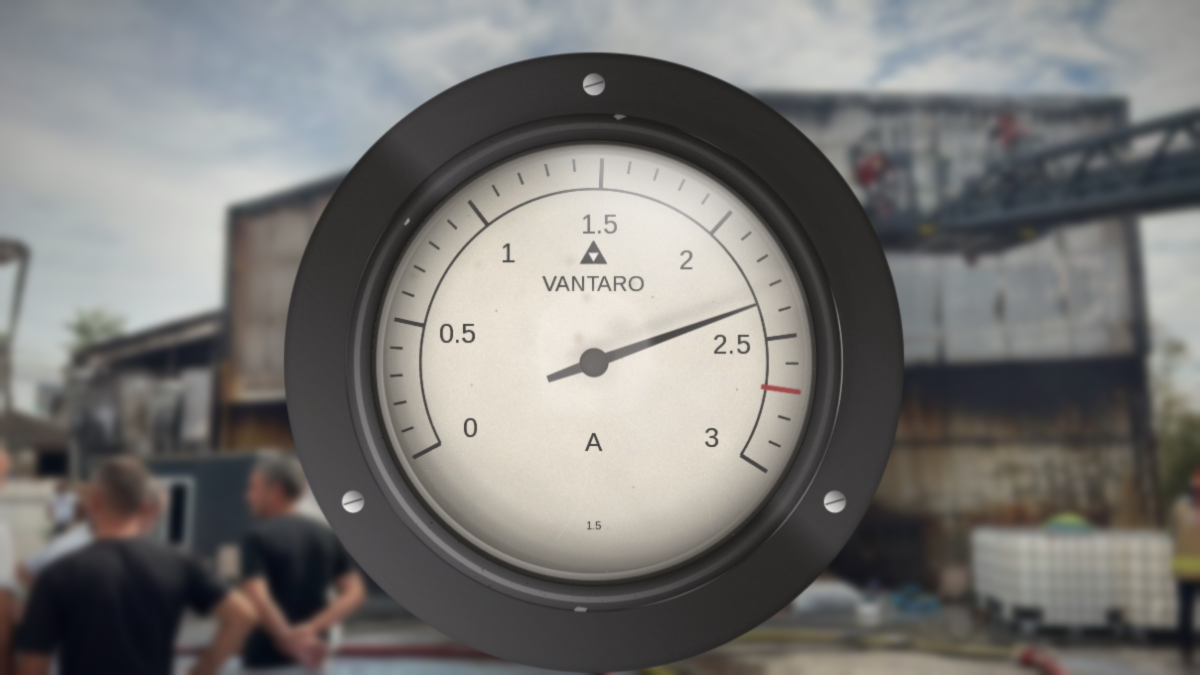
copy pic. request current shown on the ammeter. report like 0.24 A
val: 2.35 A
